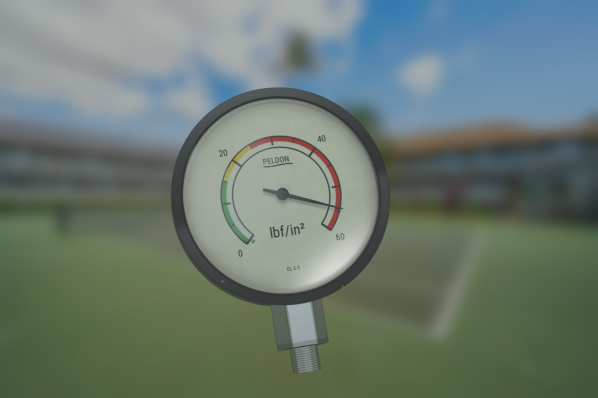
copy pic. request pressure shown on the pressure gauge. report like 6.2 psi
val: 55 psi
